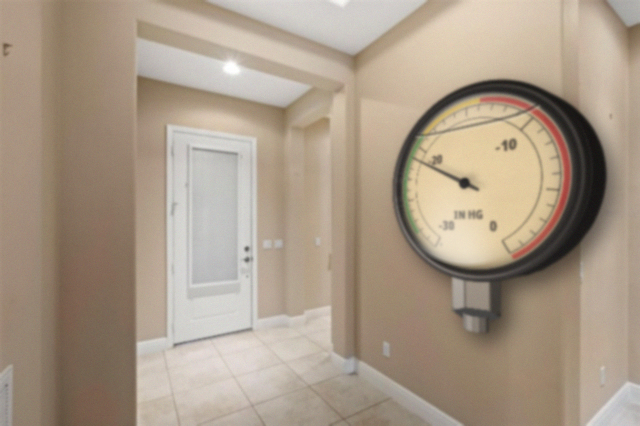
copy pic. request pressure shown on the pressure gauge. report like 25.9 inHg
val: -21 inHg
